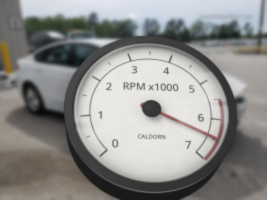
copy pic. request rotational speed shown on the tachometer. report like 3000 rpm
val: 6500 rpm
